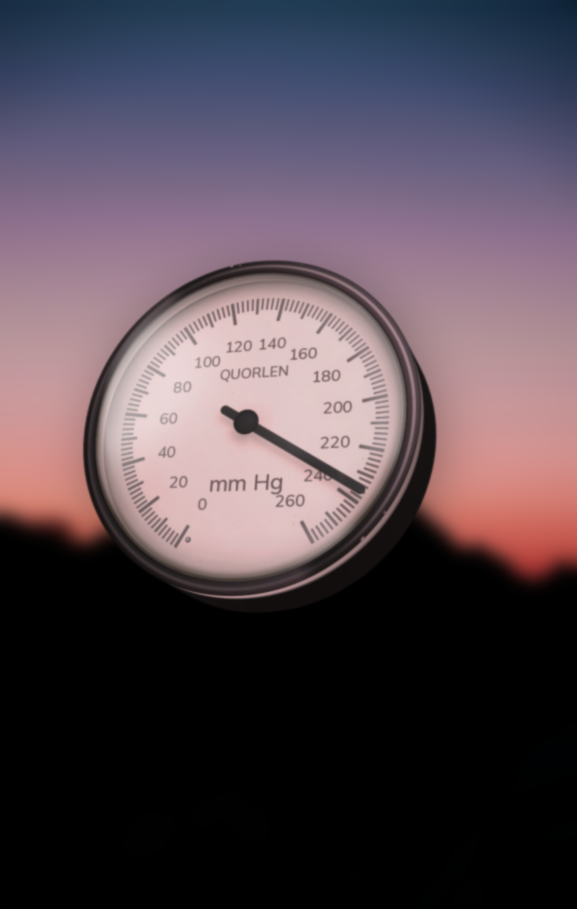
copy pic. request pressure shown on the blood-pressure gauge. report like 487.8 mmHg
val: 236 mmHg
